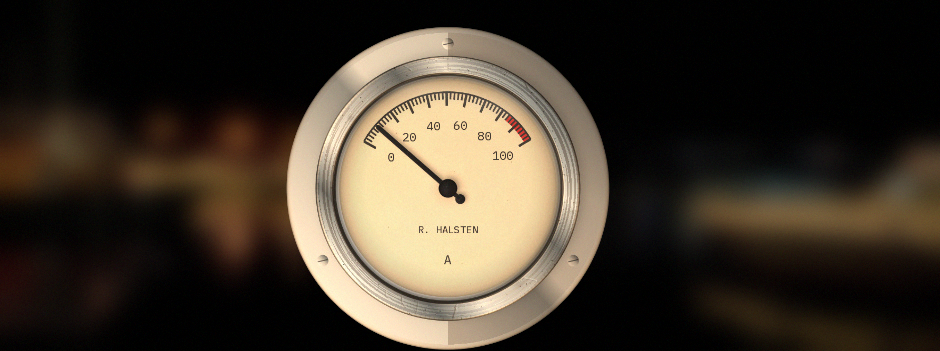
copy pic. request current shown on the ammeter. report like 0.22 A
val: 10 A
